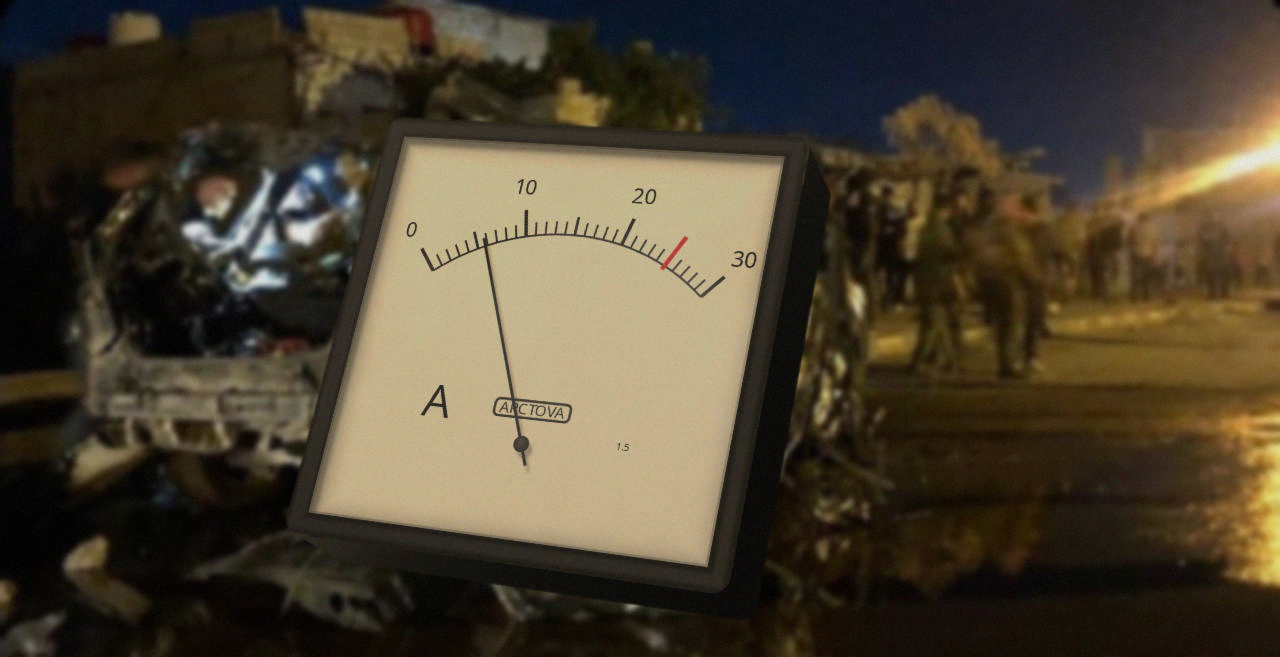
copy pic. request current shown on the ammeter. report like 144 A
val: 6 A
